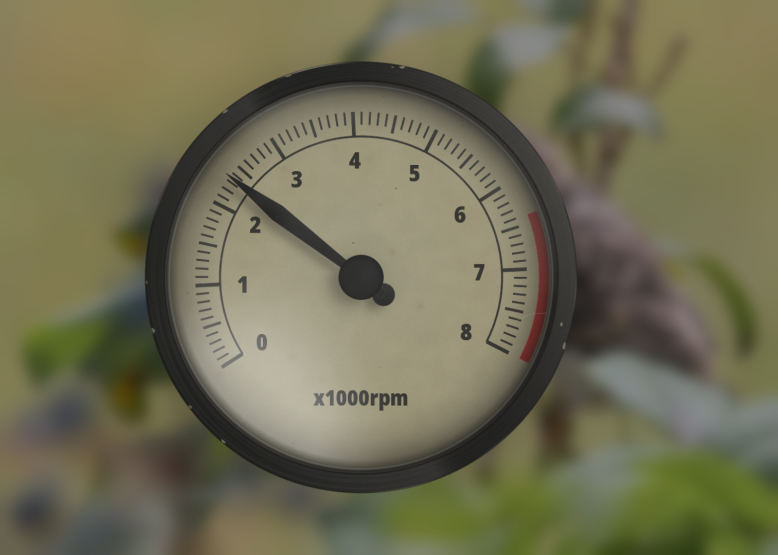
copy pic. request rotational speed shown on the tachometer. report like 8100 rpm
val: 2350 rpm
